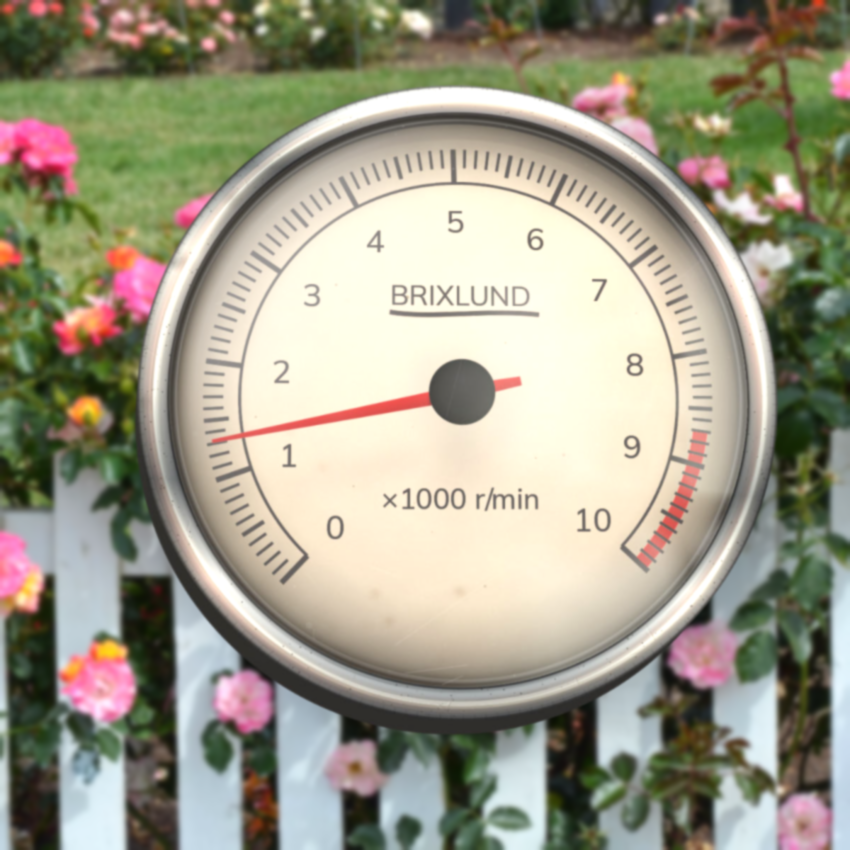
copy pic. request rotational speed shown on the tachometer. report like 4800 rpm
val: 1300 rpm
